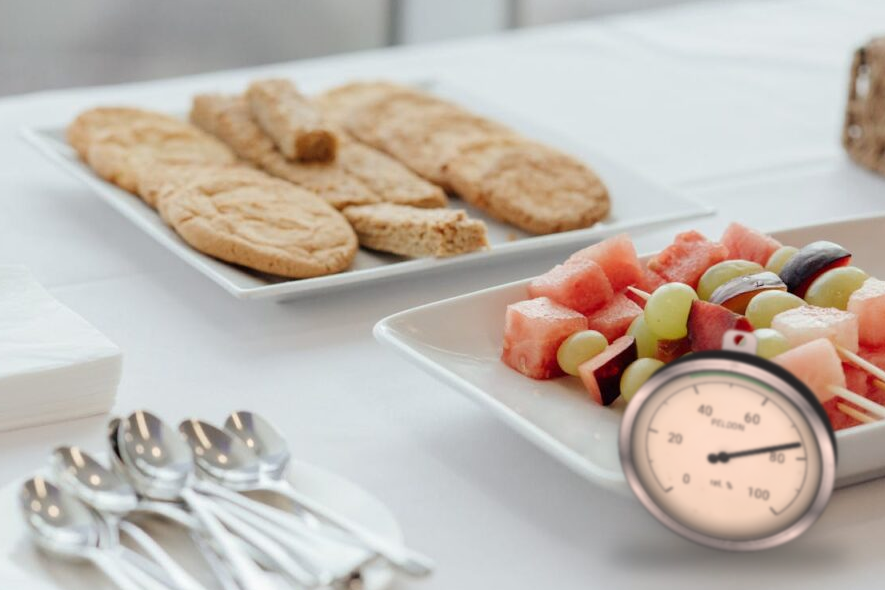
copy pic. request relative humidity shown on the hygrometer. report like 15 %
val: 75 %
